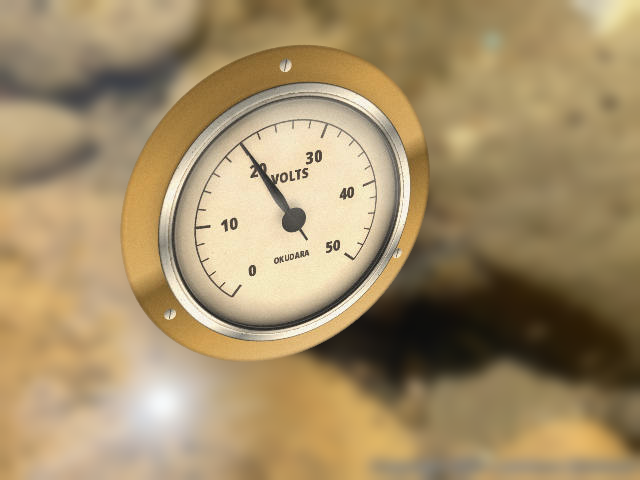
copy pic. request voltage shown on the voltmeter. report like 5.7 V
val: 20 V
